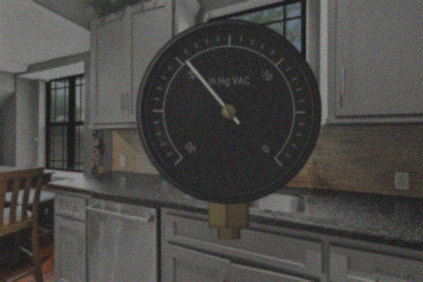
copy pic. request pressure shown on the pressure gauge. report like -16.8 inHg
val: -19.5 inHg
